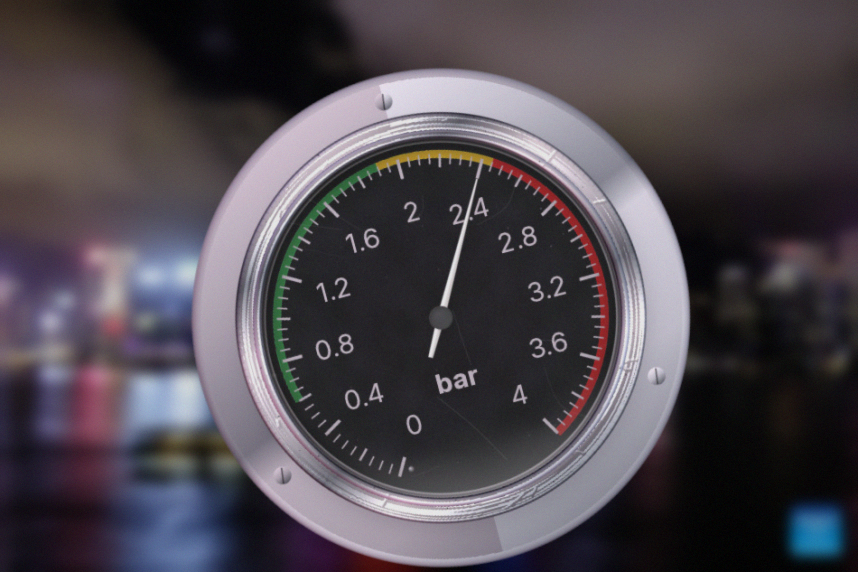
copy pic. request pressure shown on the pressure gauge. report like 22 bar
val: 2.4 bar
